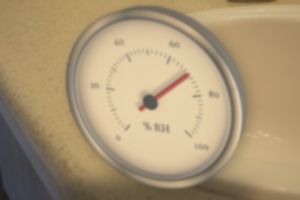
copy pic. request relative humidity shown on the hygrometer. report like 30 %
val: 70 %
